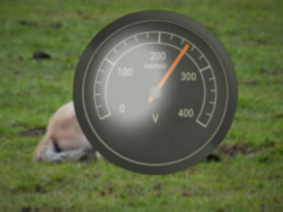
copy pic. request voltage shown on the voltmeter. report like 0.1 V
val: 250 V
